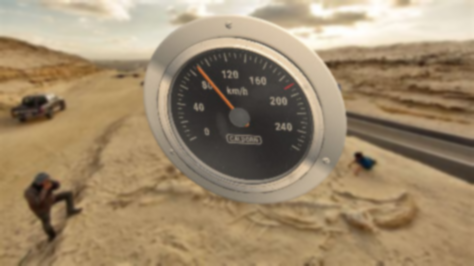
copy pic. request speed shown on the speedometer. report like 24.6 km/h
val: 90 km/h
